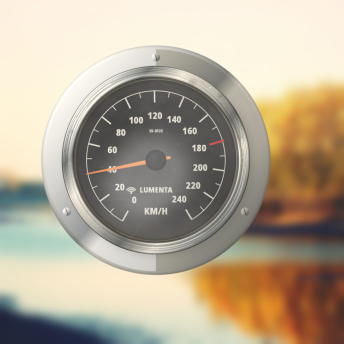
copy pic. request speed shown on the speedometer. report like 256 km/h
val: 40 km/h
